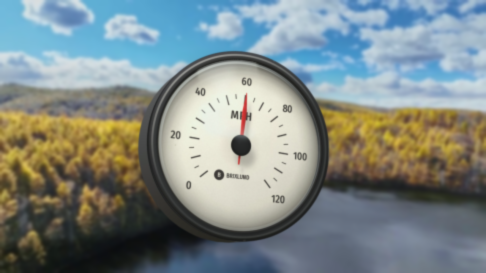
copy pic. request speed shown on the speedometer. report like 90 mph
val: 60 mph
